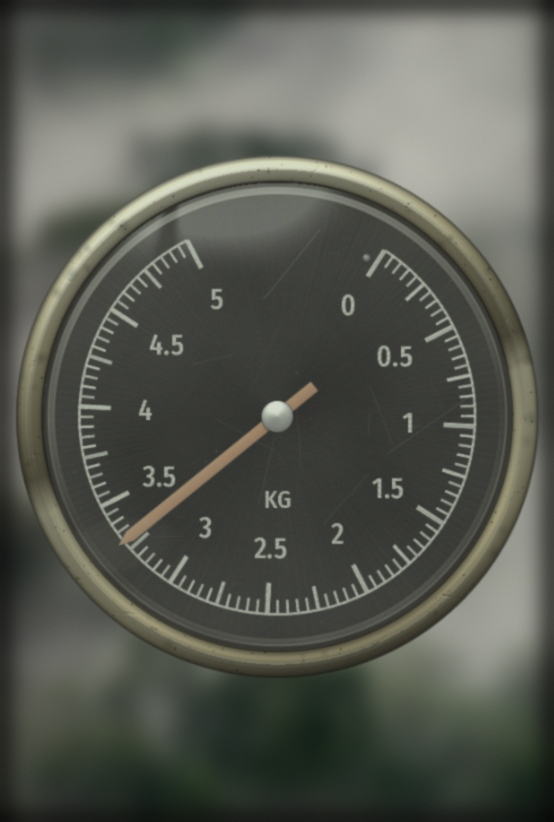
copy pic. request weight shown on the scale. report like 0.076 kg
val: 3.3 kg
